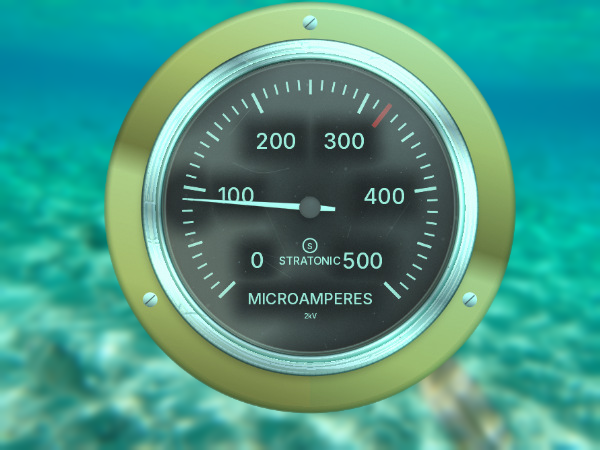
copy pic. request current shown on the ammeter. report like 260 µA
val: 90 µA
